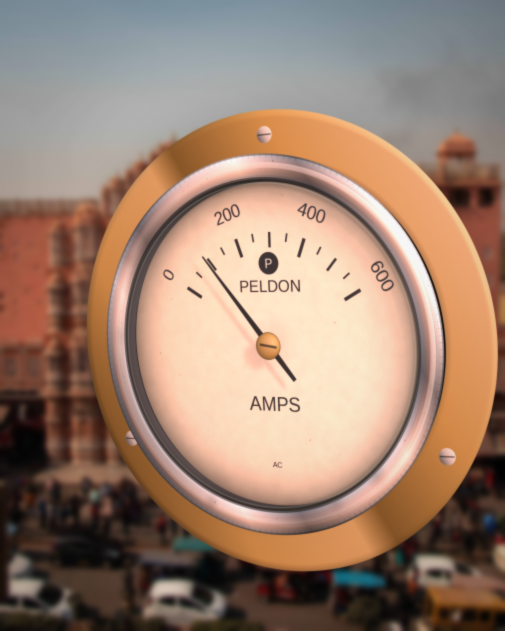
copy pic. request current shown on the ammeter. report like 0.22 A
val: 100 A
